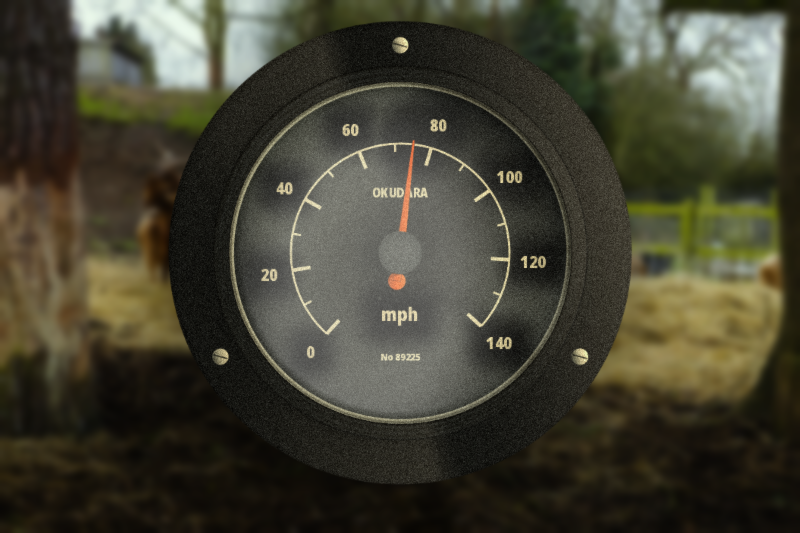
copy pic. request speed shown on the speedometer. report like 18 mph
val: 75 mph
